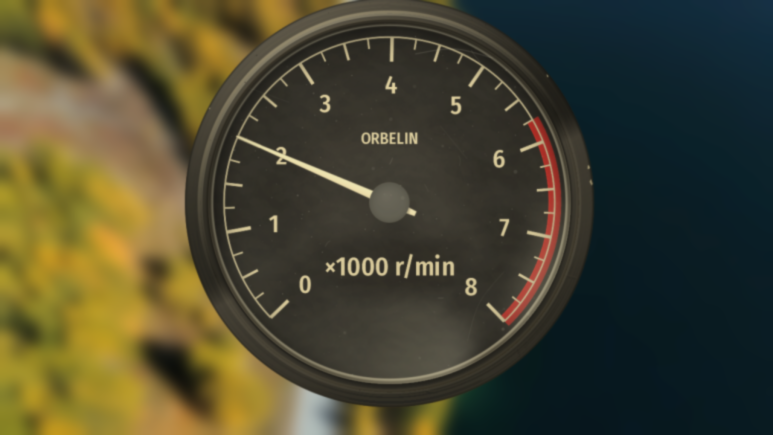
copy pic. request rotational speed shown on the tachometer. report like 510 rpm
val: 2000 rpm
